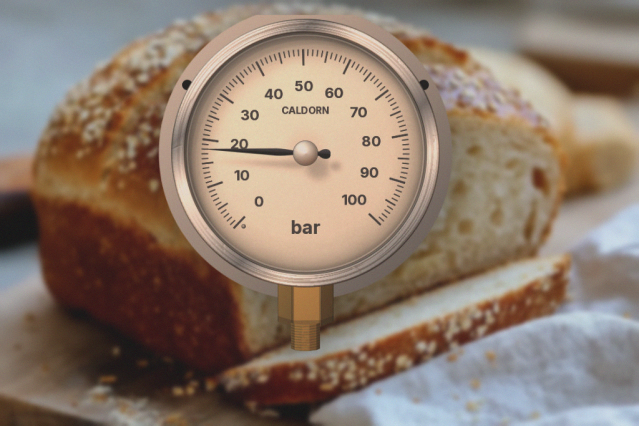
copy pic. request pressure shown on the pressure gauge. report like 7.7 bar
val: 18 bar
